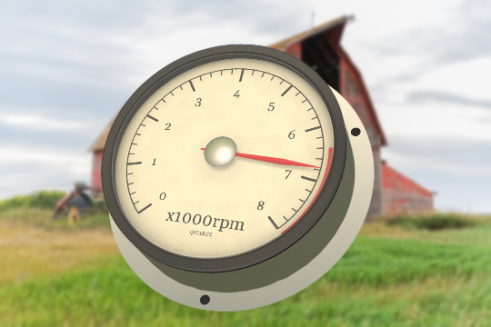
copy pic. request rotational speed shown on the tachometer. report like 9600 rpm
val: 6800 rpm
